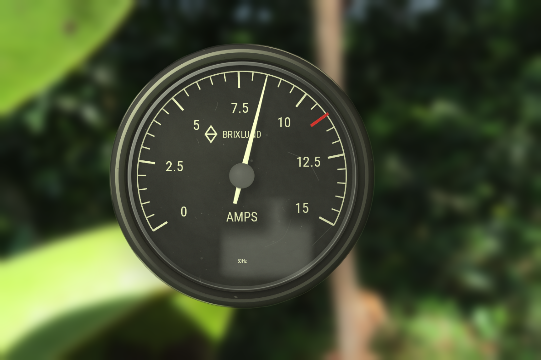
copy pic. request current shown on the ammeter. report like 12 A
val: 8.5 A
